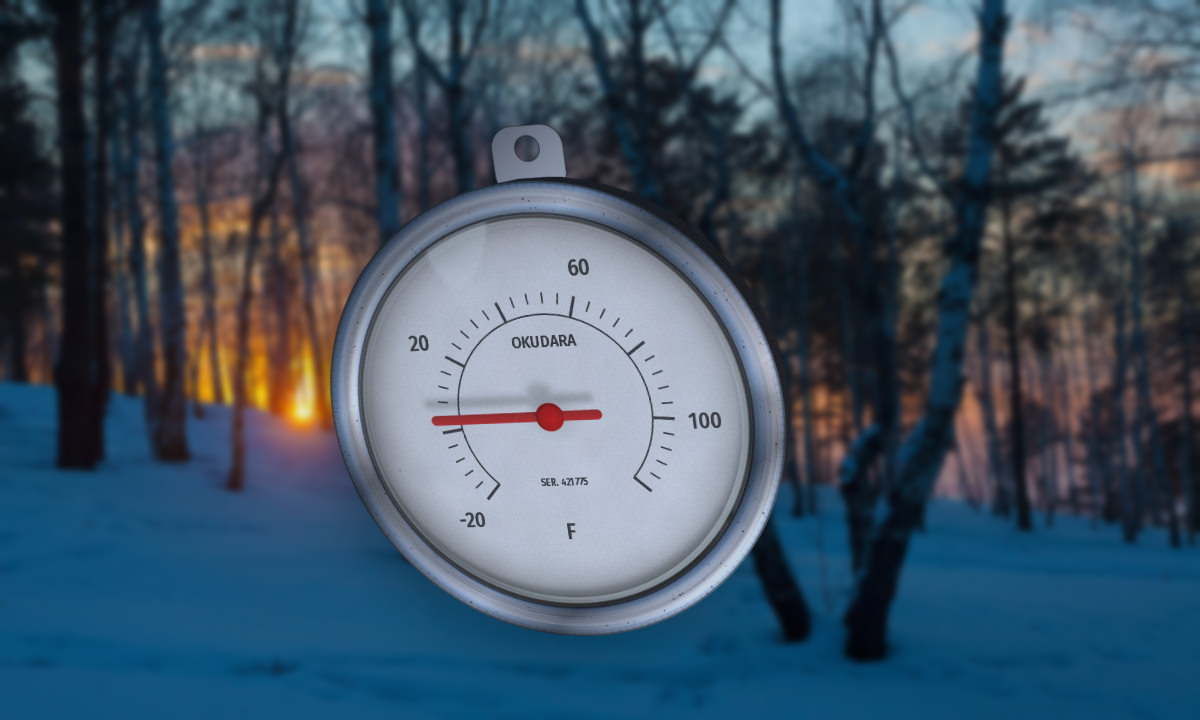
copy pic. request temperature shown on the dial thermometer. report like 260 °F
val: 4 °F
